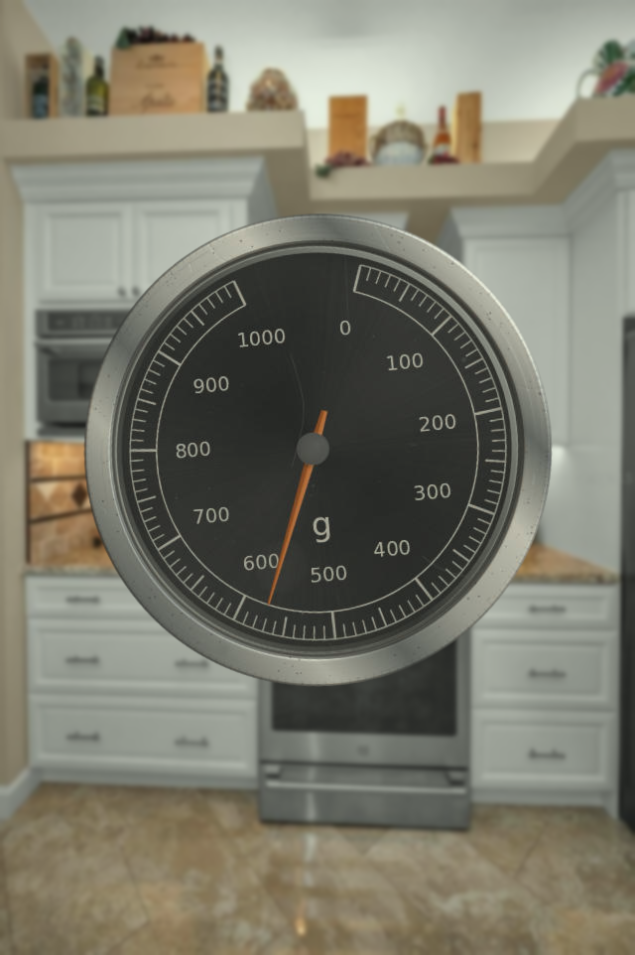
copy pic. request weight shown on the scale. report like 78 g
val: 570 g
